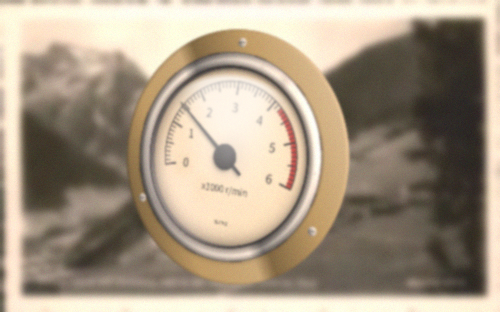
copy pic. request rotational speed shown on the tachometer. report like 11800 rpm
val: 1500 rpm
